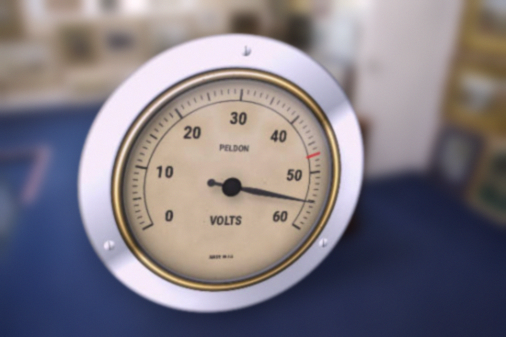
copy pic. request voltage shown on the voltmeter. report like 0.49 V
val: 55 V
